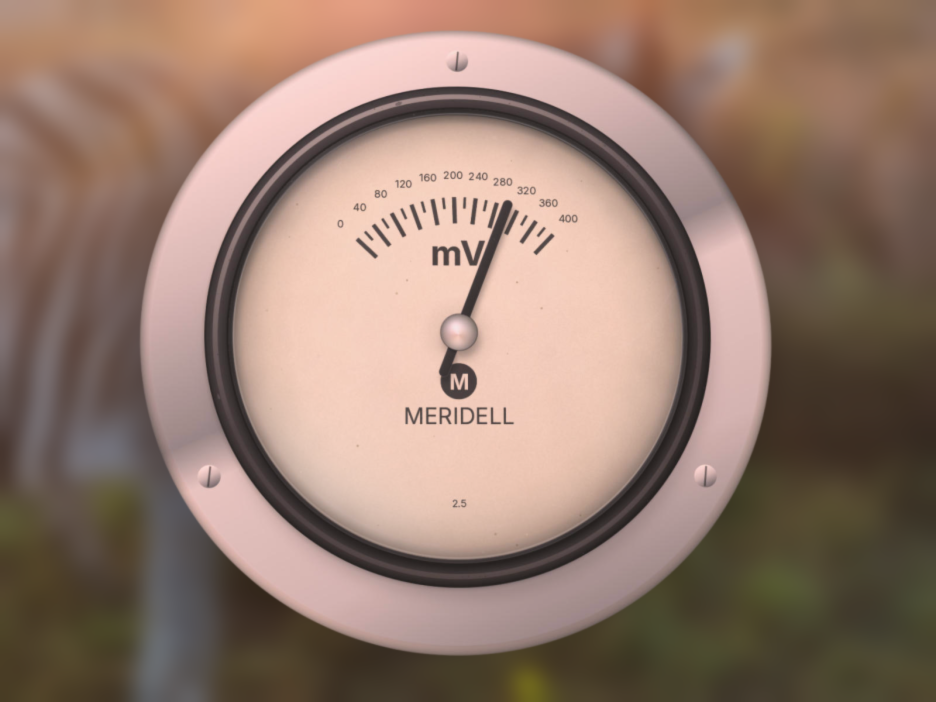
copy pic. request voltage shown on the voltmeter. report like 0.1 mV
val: 300 mV
